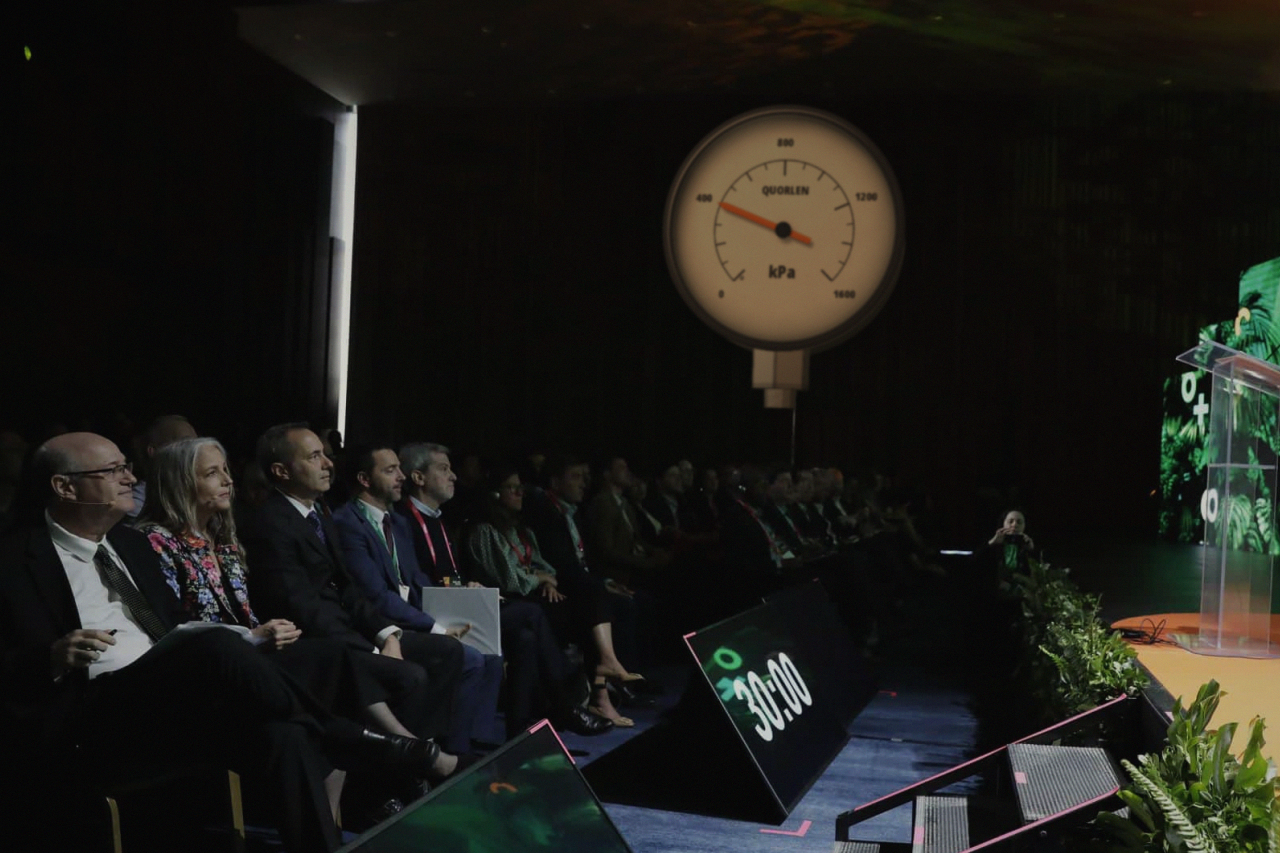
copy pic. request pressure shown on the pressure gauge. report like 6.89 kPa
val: 400 kPa
